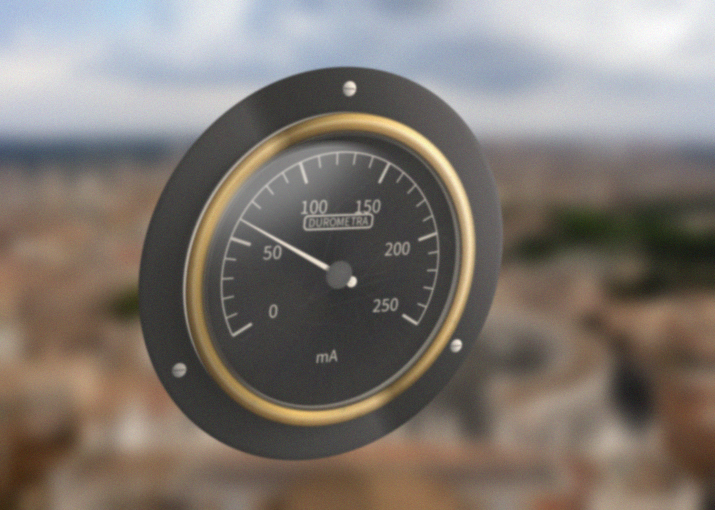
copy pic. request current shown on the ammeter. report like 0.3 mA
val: 60 mA
